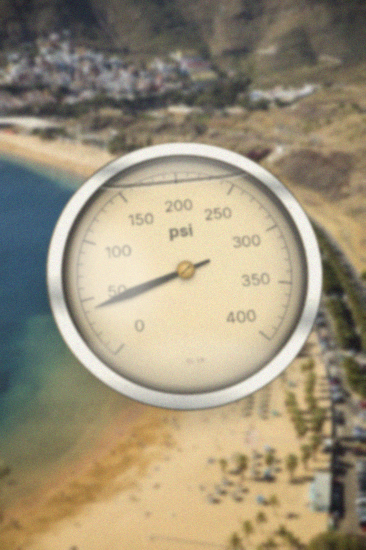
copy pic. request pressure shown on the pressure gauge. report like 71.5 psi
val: 40 psi
